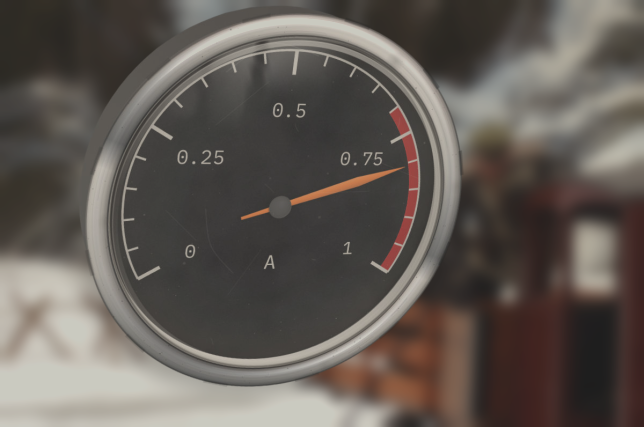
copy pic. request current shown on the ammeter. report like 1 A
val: 0.8 A
